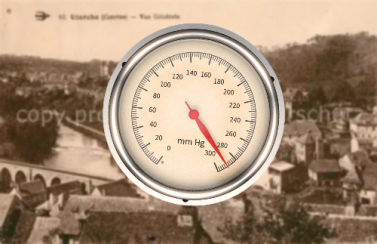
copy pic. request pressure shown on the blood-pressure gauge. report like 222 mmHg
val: 290 mmHg
